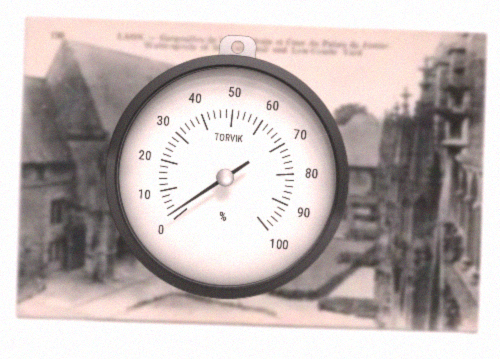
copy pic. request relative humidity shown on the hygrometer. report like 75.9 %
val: 2 %
